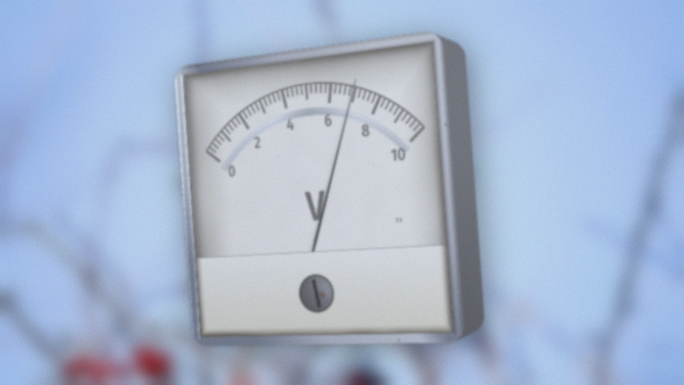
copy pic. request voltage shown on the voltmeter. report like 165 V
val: 7 V
